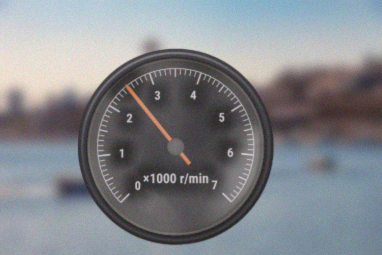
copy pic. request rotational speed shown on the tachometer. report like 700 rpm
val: 2500 rpm
